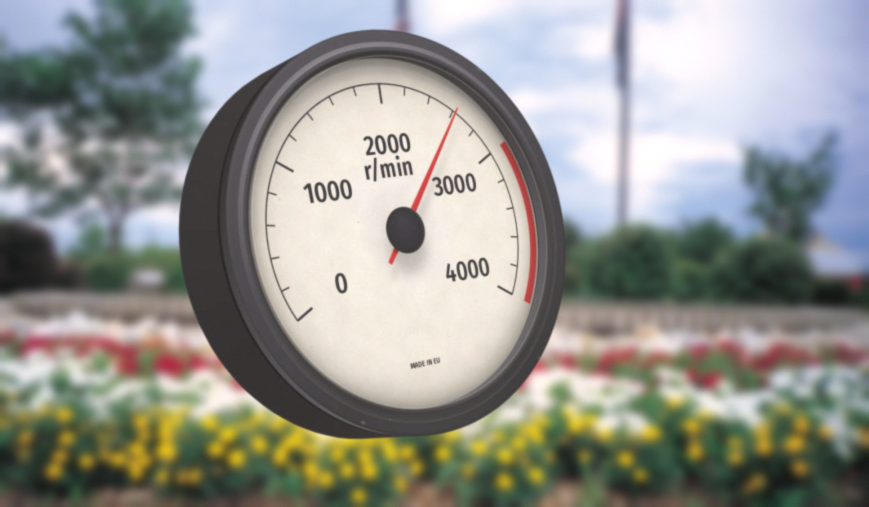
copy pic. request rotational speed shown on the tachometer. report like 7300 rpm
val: 2600 rpm
